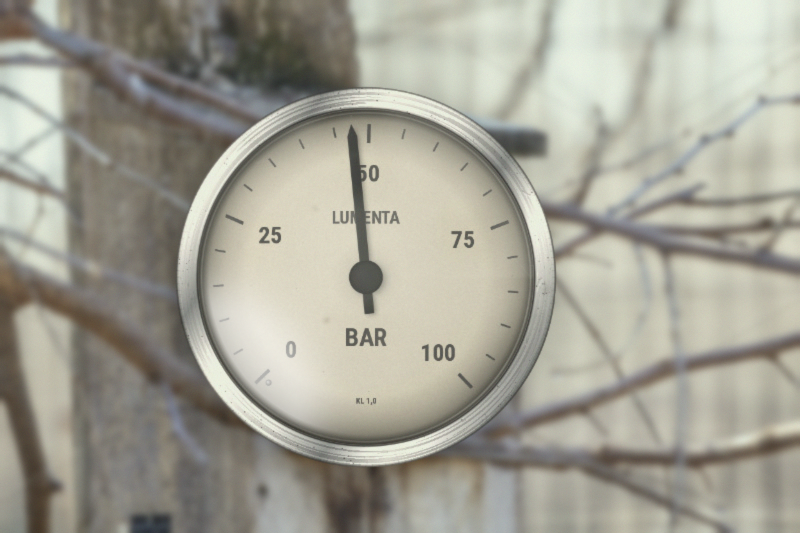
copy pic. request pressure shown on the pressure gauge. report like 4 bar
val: 47.5 bar
